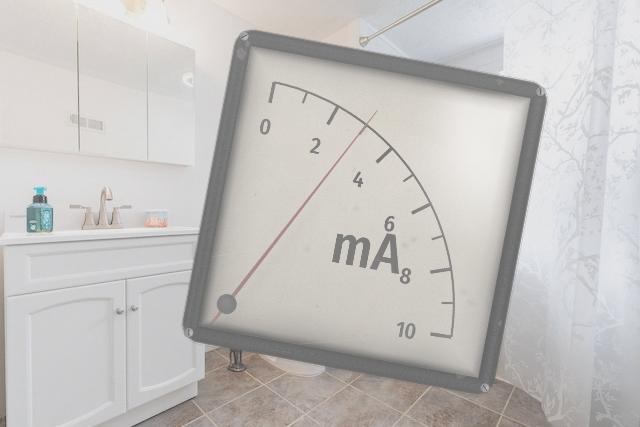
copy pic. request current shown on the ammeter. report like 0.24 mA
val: 3 mA
